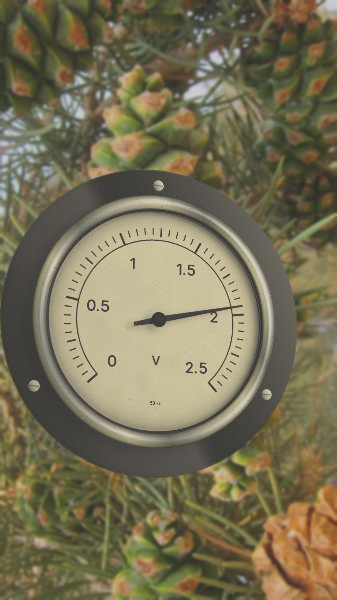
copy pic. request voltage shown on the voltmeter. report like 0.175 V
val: 1.95 V
